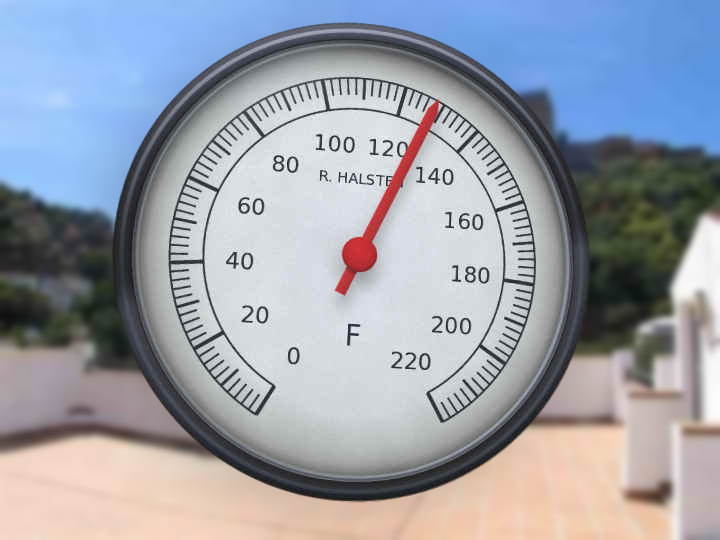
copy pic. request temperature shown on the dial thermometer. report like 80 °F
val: 128 °F
